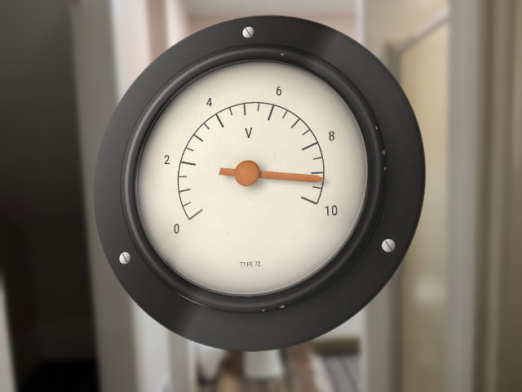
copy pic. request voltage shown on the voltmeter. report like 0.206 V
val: 9.25 V
